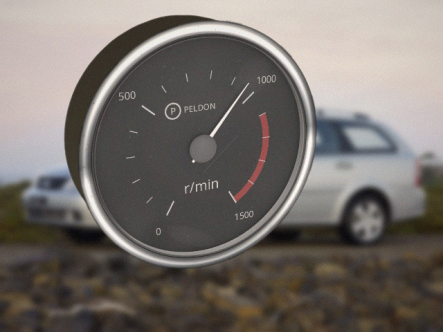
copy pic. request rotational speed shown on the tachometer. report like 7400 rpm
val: 950 rpm
